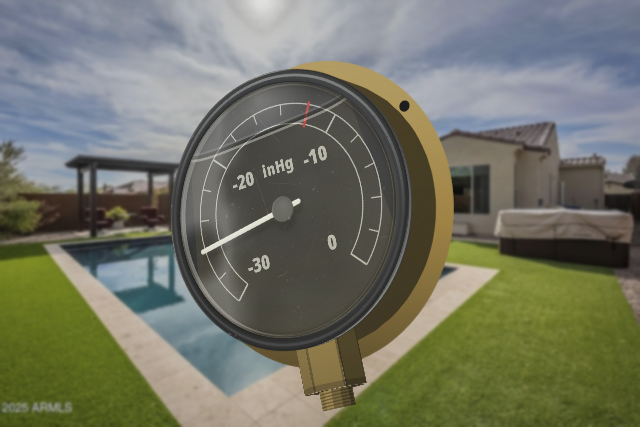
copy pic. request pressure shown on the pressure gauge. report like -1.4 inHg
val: -26 inHg
